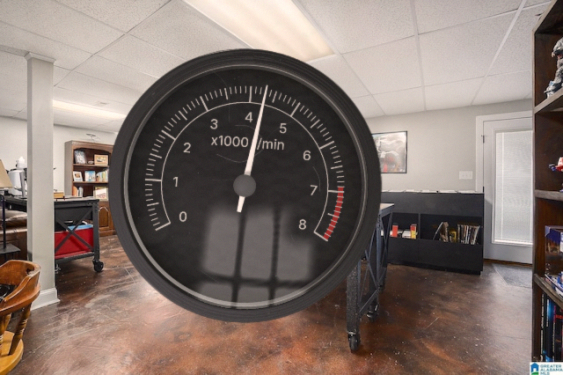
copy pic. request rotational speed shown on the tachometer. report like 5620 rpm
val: 4300 rpm
